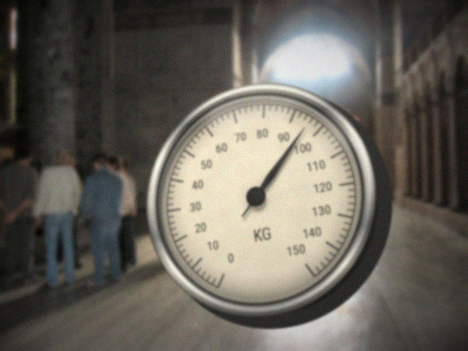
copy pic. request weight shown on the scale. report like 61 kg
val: 96 kg
